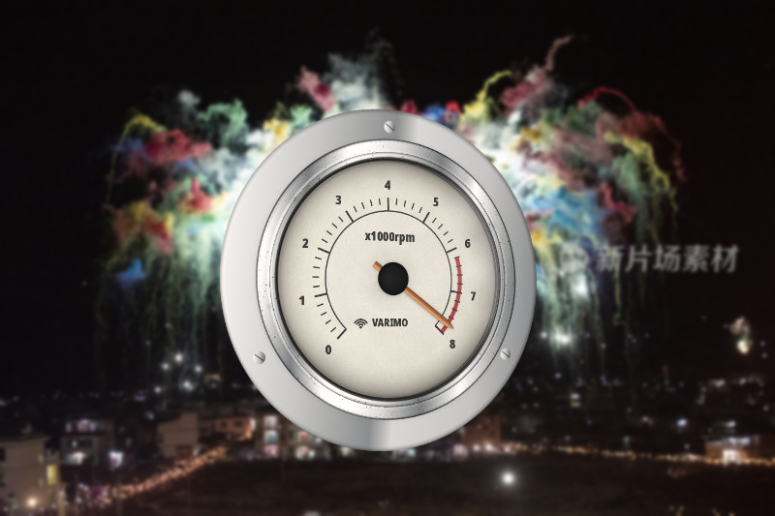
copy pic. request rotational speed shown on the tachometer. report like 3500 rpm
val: 7800 rpm
